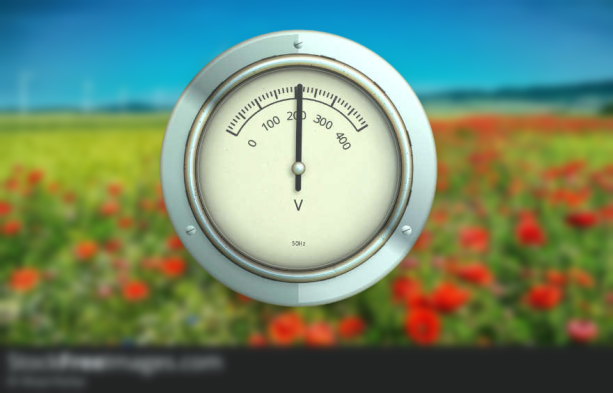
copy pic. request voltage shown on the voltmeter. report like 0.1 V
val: 210 V
